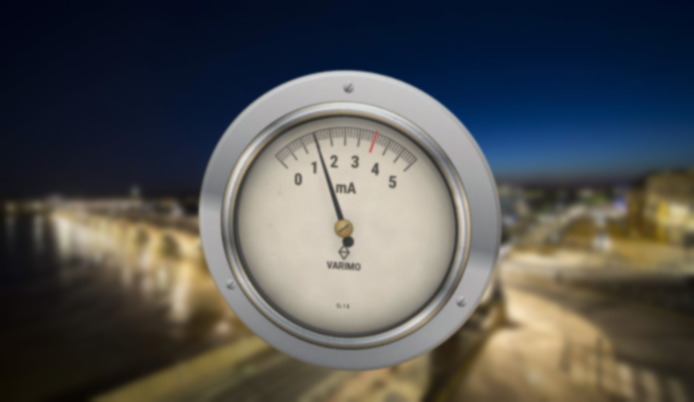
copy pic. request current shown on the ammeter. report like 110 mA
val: 1.5 mA
